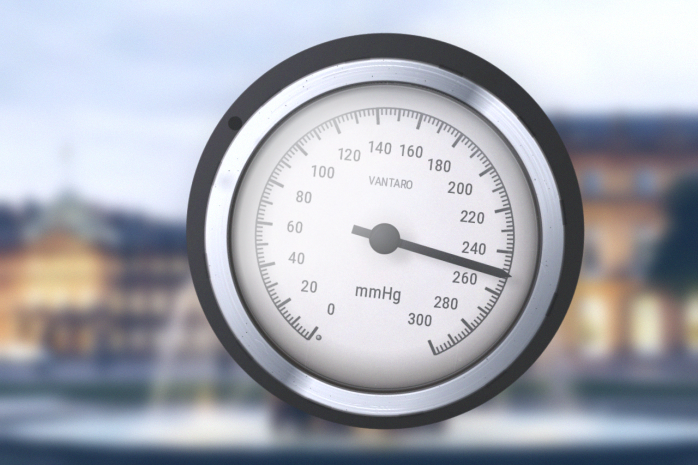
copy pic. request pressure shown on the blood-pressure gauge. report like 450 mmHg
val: 250 mmHg
